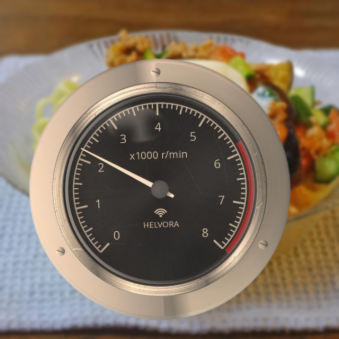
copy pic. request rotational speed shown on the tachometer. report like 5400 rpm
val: 2200 rpm
